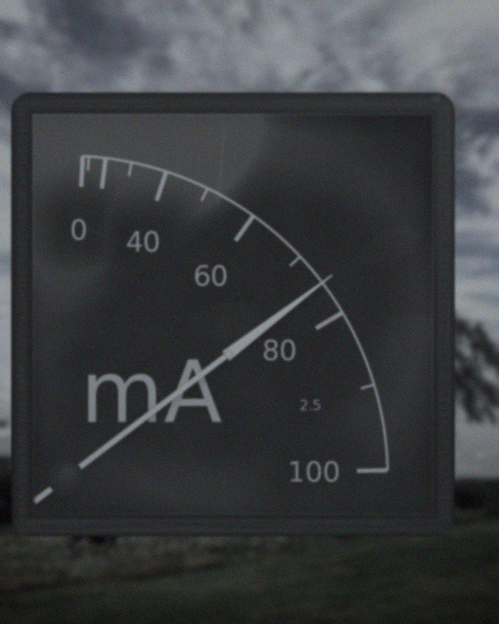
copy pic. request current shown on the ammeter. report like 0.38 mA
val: 75 mA
